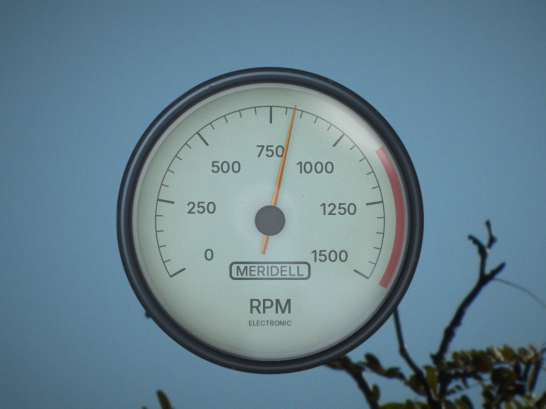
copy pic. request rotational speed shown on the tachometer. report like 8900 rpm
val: 825 rpm
